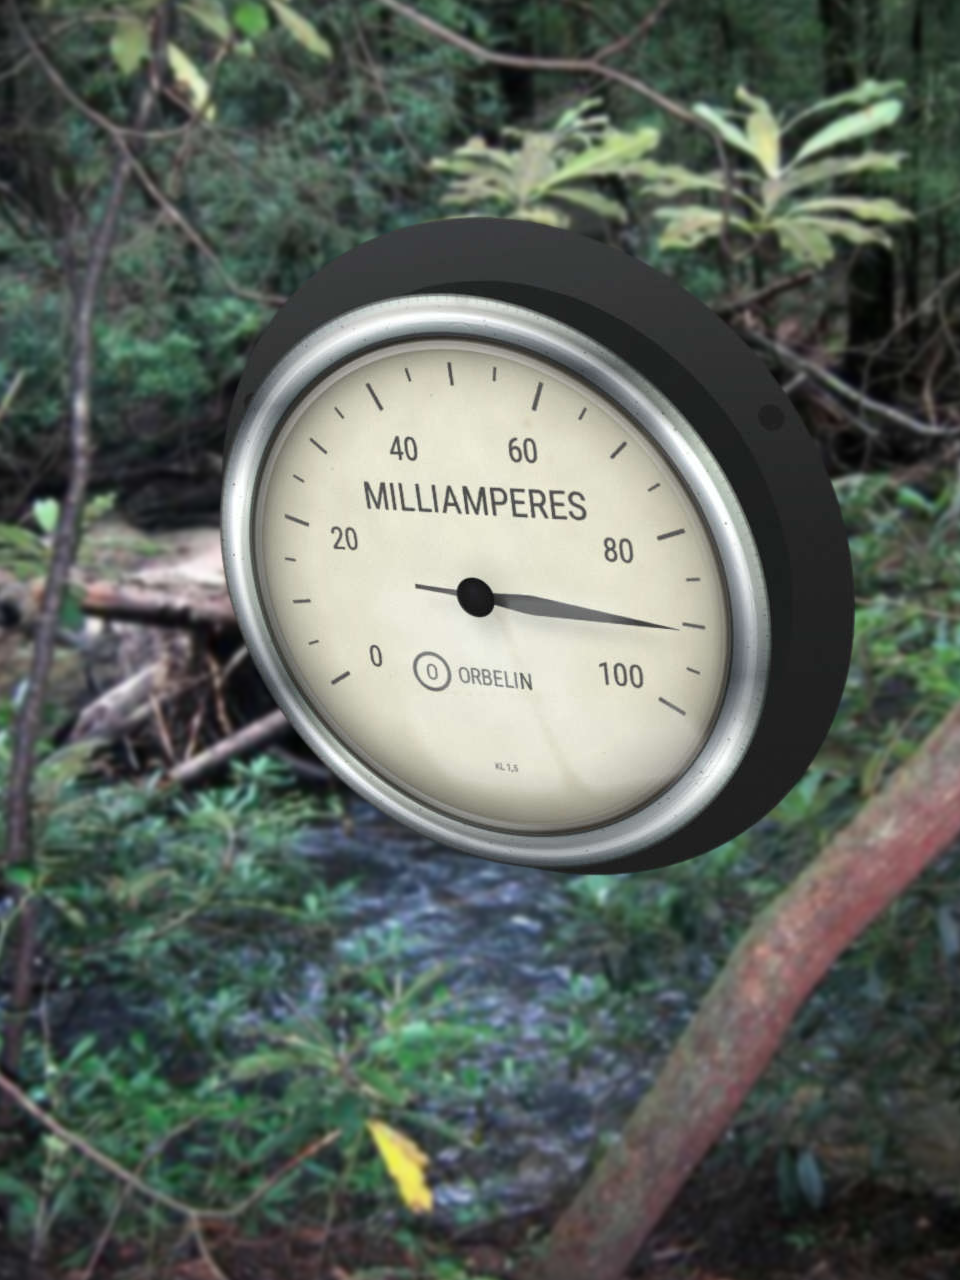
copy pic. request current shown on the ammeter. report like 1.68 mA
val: 90 mA
